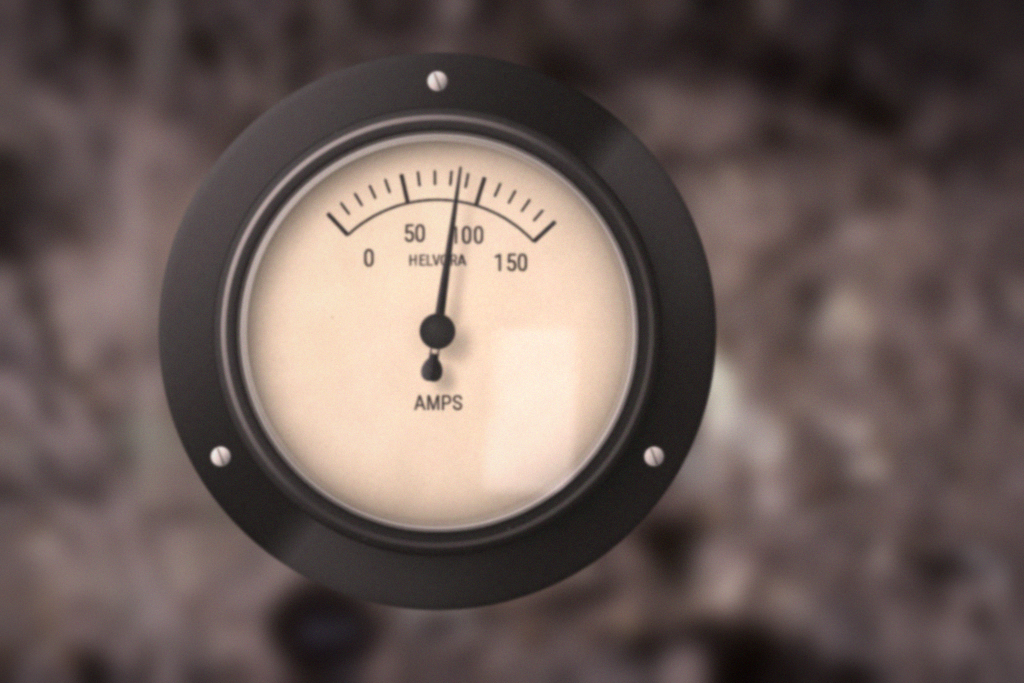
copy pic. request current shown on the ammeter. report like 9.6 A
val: 85 A
